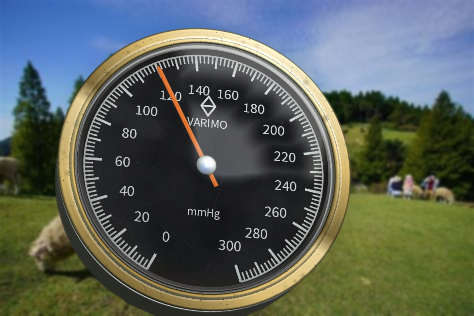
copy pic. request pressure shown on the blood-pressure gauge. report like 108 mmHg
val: 120 mmHg
